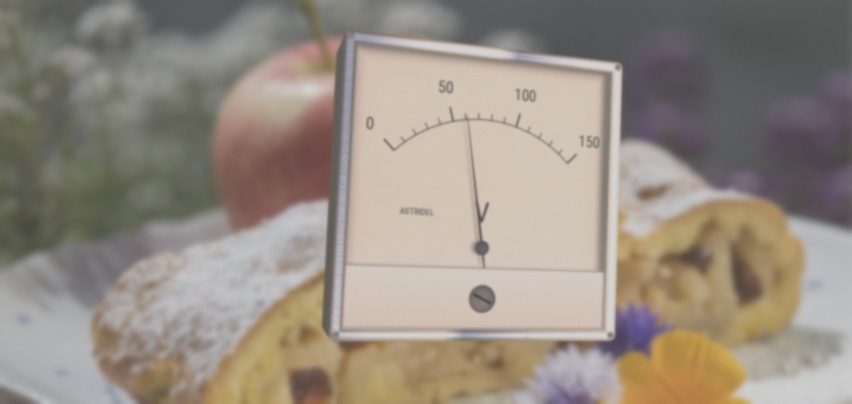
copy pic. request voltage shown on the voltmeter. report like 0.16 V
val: 60 V
